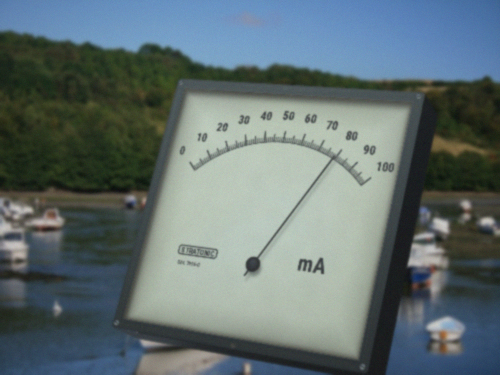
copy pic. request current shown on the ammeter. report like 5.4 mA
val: 80 mA
